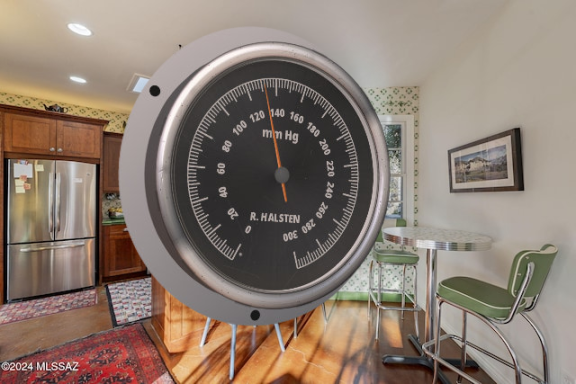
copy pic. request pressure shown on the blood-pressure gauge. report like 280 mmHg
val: 130 mmHg
